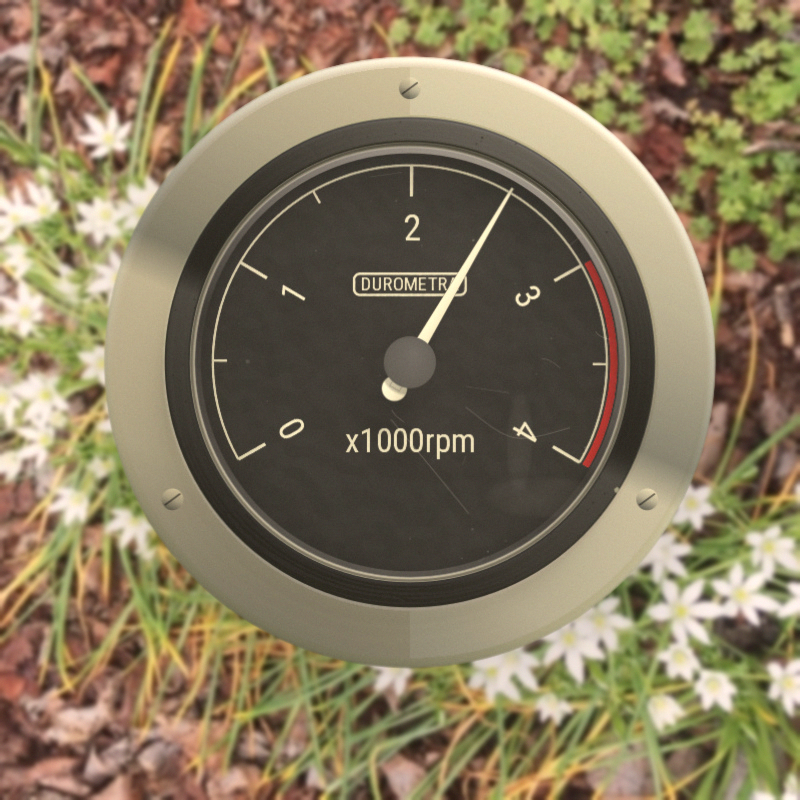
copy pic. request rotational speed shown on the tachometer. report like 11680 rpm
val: 2500 rpm
